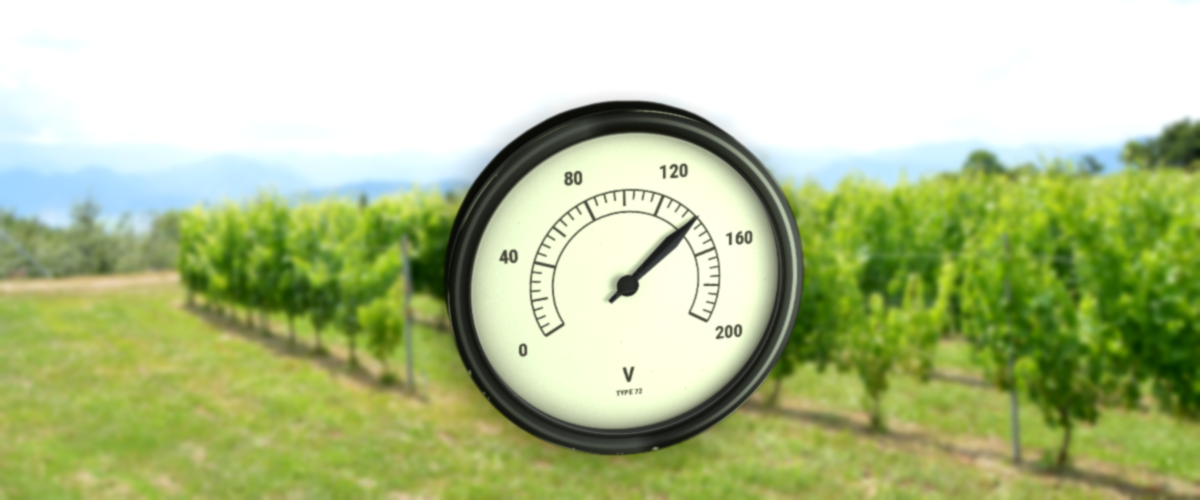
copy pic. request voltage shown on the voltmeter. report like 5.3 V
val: 140 V
